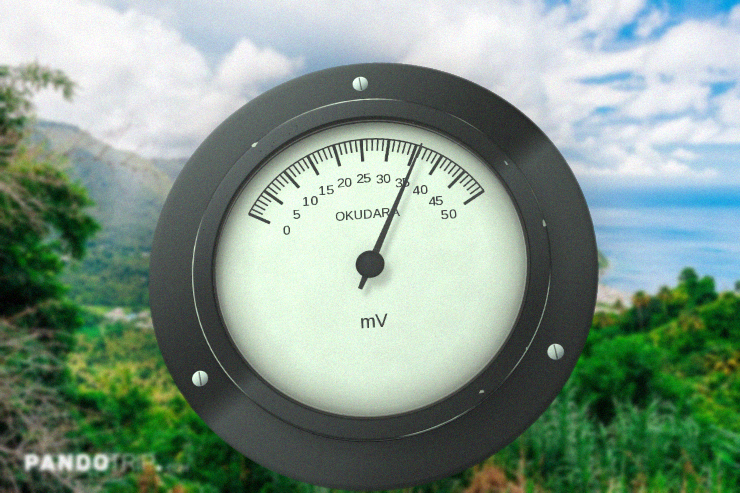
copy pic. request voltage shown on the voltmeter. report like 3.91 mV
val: 36 mV
